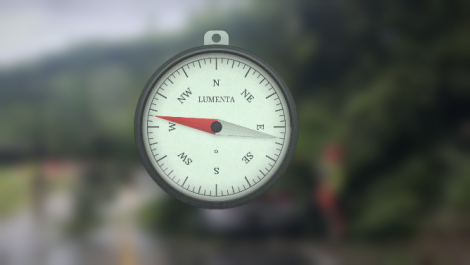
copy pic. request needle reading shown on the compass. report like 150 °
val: 280 °
